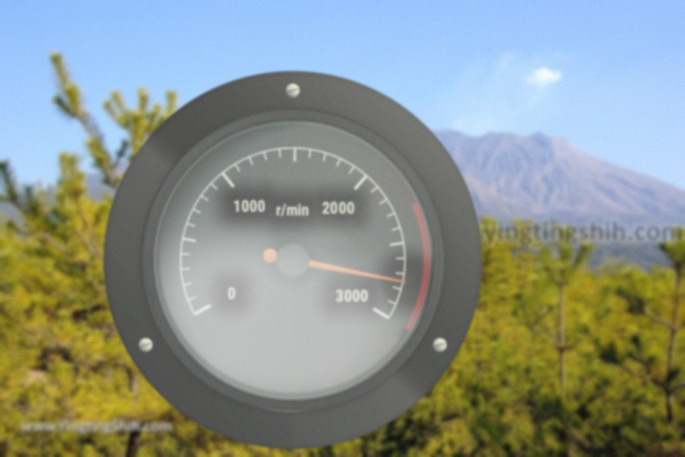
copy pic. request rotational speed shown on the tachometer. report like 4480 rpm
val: 2750 rpm
